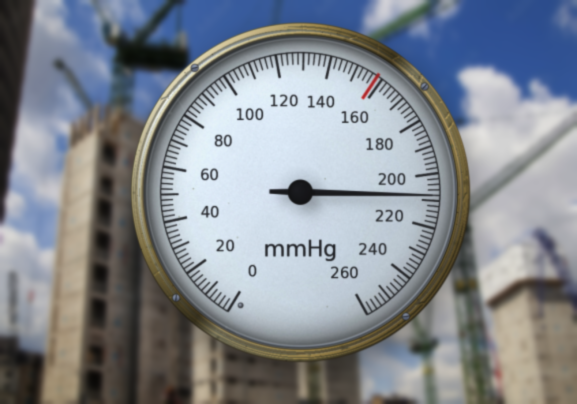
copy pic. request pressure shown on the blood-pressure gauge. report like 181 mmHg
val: 208 mmHg
